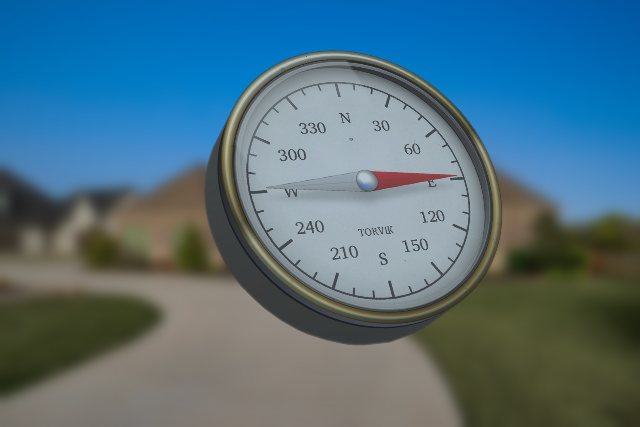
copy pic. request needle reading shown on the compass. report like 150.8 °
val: 90 °
